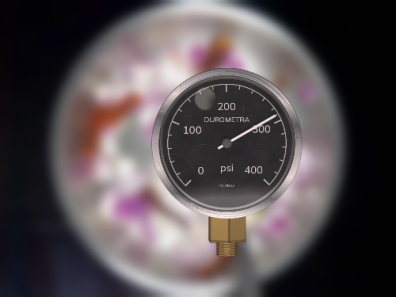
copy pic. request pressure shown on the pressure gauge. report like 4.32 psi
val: 290 psi
